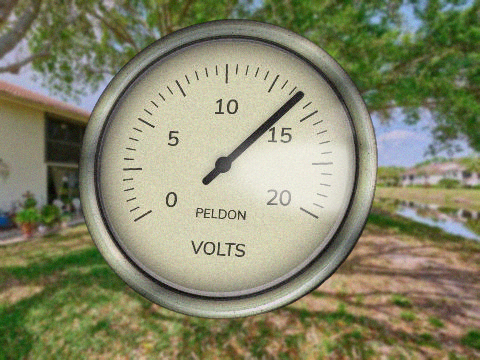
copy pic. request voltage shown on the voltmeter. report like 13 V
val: 14 V
